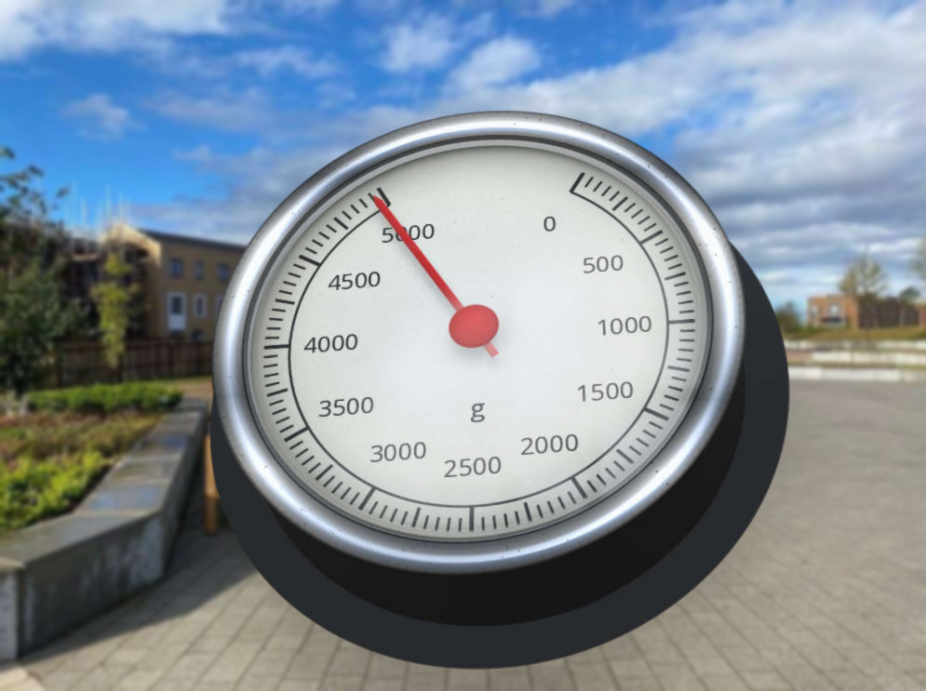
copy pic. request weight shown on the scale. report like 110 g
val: 4950 g
